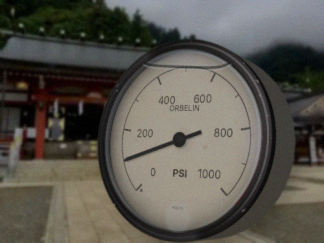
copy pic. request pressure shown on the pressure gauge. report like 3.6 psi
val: 100 psi
